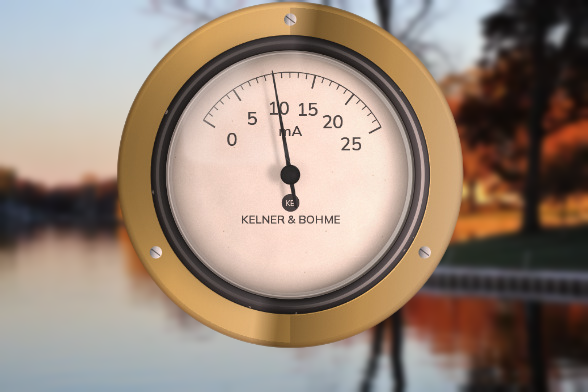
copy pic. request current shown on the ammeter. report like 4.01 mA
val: 10 mA
